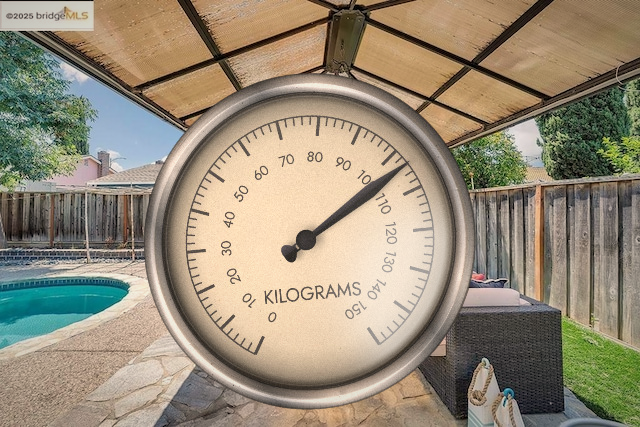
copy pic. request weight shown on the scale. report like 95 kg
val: 104 kg
